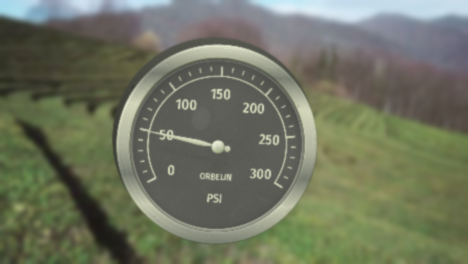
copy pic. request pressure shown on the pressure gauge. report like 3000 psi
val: 50 psi
